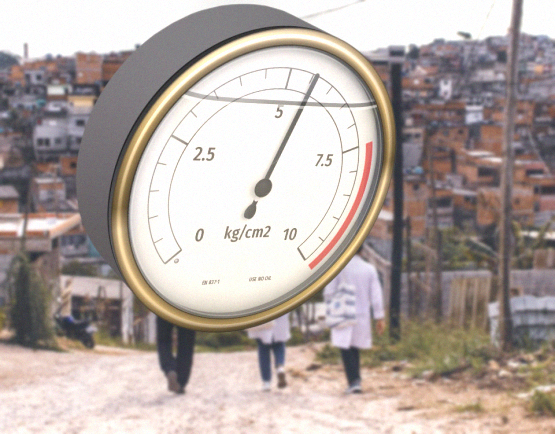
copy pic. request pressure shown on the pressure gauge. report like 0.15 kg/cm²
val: 5.5 kg/cm²
